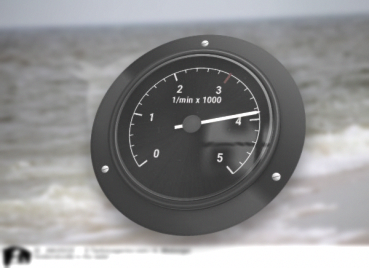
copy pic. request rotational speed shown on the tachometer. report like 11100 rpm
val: 3900 rpm
